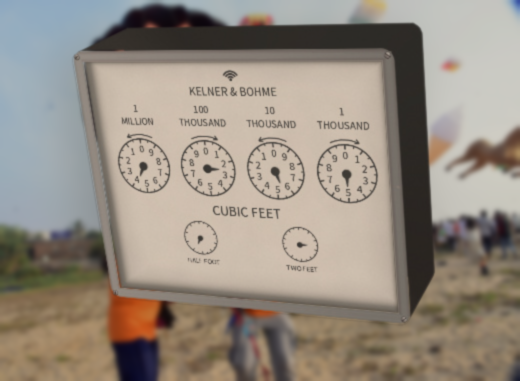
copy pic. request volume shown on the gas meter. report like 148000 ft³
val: 425500 ft³
